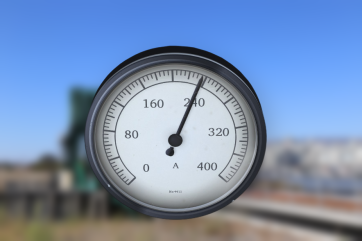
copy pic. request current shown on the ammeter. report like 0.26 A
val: 235 A
